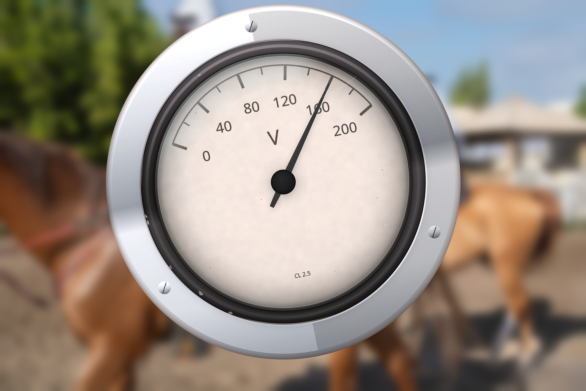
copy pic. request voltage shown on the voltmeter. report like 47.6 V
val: 160 V
